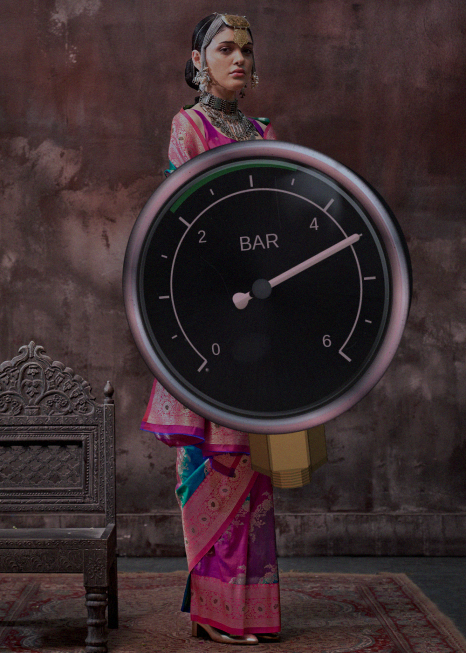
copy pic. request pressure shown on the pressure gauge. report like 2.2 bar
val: 4.5 bar
